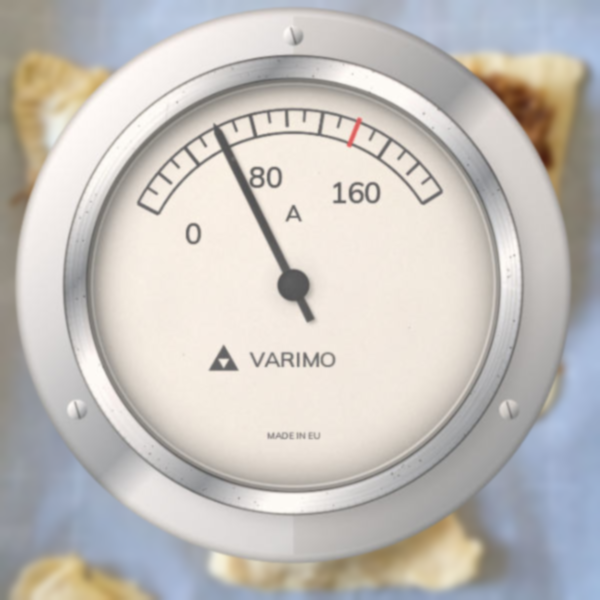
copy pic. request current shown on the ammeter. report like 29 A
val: 60 A
